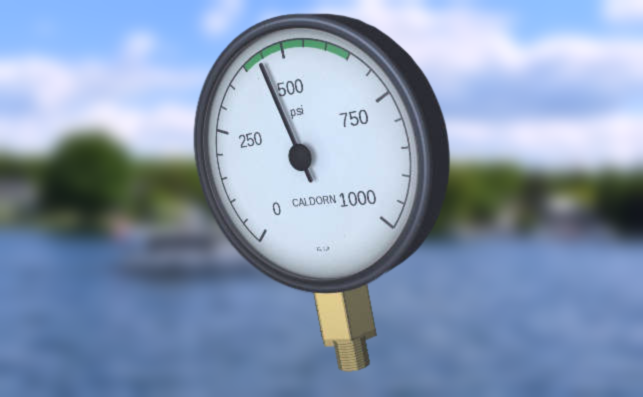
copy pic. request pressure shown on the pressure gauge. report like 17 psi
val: 450 psi
